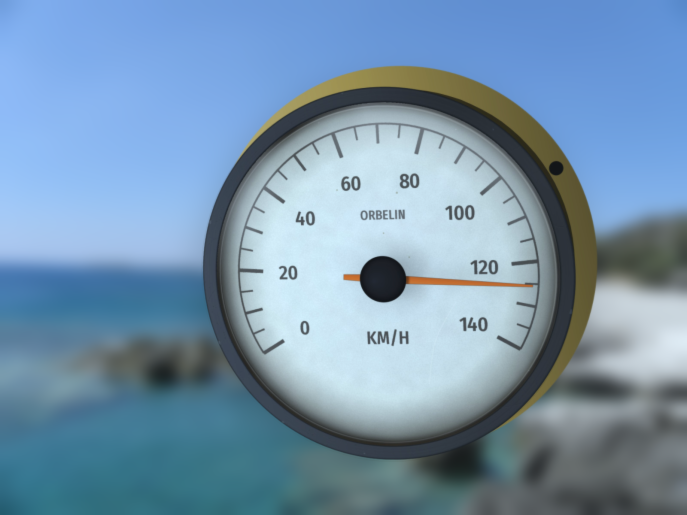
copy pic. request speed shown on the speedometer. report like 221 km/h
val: 125 km/h
